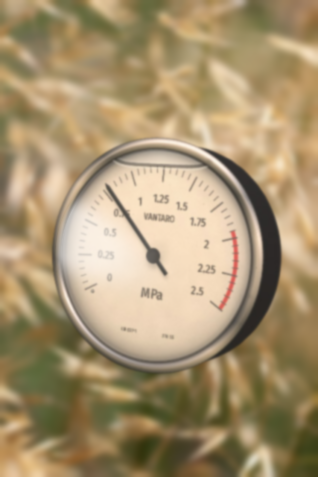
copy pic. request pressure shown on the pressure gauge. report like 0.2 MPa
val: 0.8 MPa
